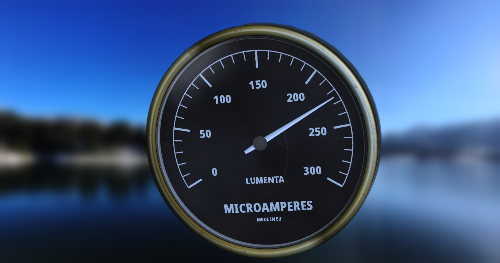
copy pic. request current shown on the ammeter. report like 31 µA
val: 225 µA
